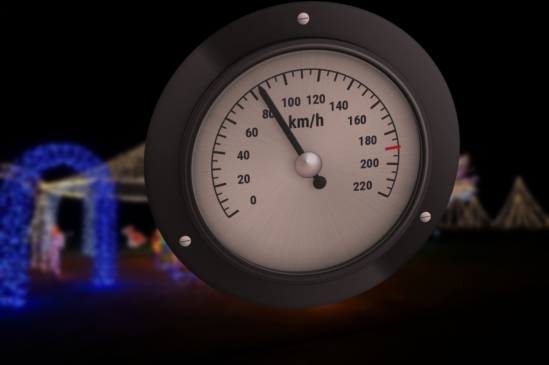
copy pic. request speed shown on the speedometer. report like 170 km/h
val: 85 km/h
